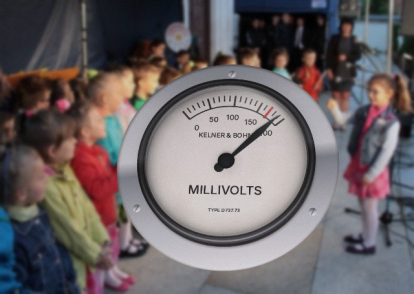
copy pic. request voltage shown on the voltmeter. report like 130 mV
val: 190 mV
